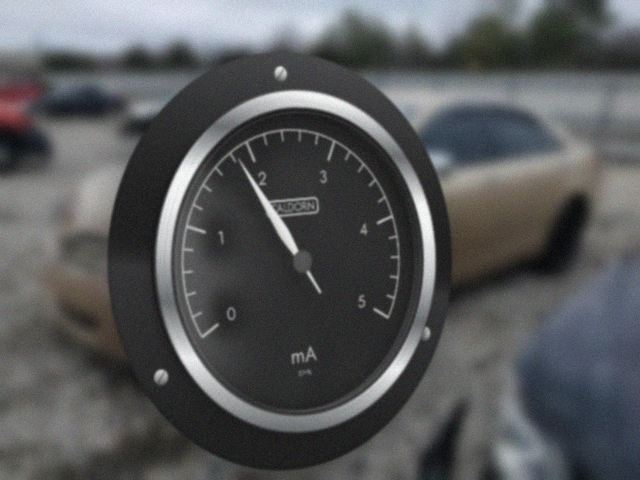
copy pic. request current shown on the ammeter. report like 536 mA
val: 1.8 mA
